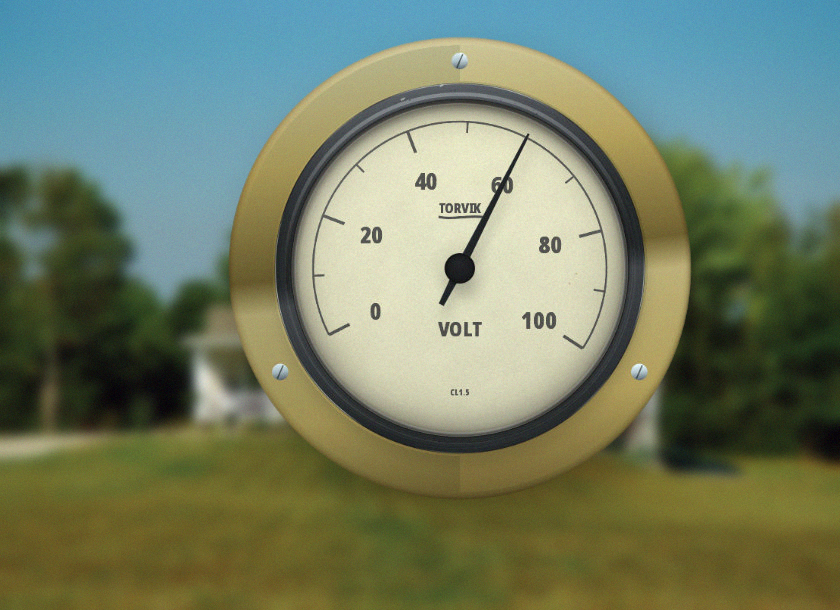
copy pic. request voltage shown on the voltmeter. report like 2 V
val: 60 V
